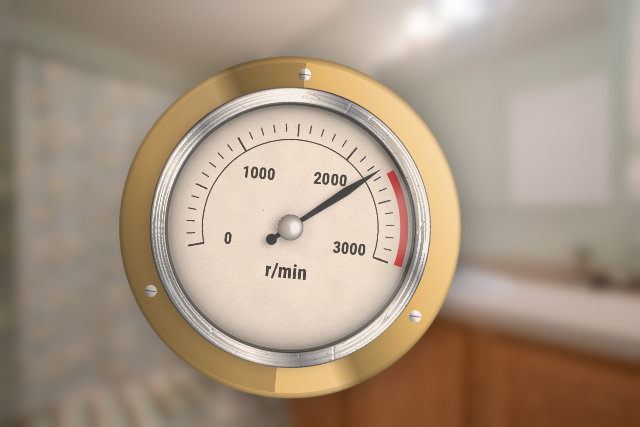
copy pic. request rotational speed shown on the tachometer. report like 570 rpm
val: 2250 rpm
